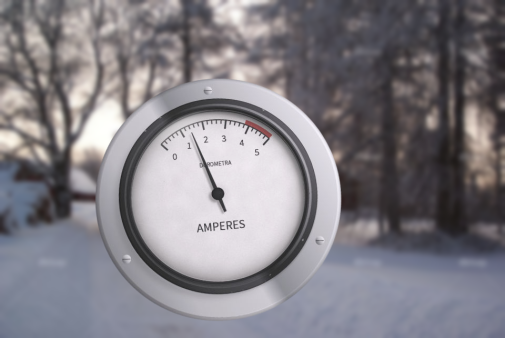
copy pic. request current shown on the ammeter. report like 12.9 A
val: 1.4 A
